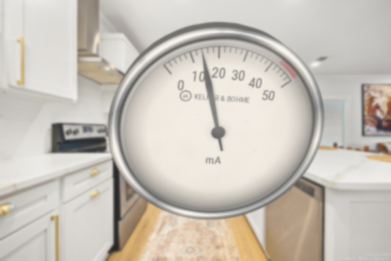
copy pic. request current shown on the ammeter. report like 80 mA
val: 14 mA
